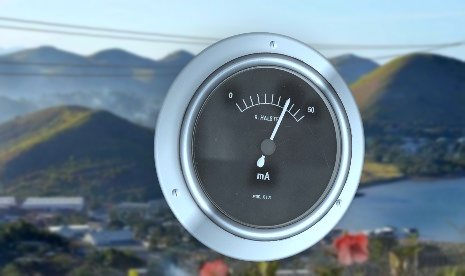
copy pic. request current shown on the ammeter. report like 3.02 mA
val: 35 mA
